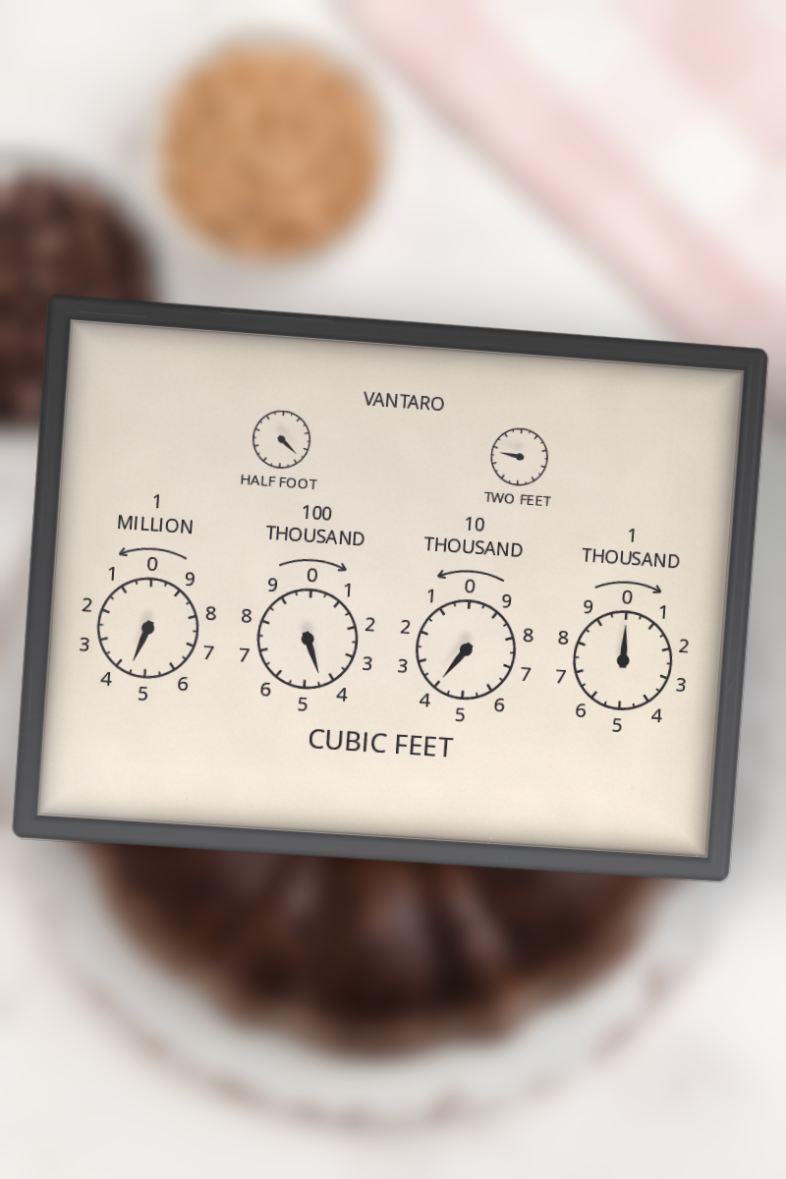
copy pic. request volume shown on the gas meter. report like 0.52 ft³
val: 444000 ft³
